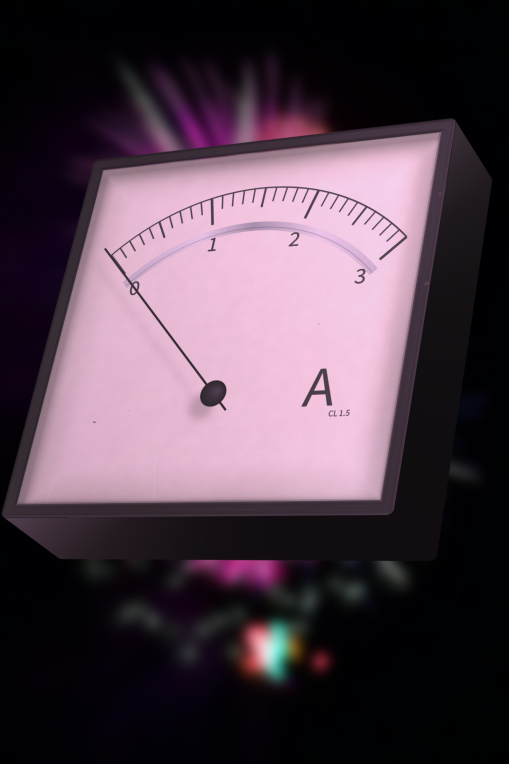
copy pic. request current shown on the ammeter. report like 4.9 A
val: 0 A
